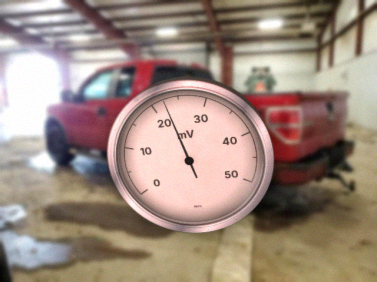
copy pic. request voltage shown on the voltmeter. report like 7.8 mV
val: 22.5 mV
